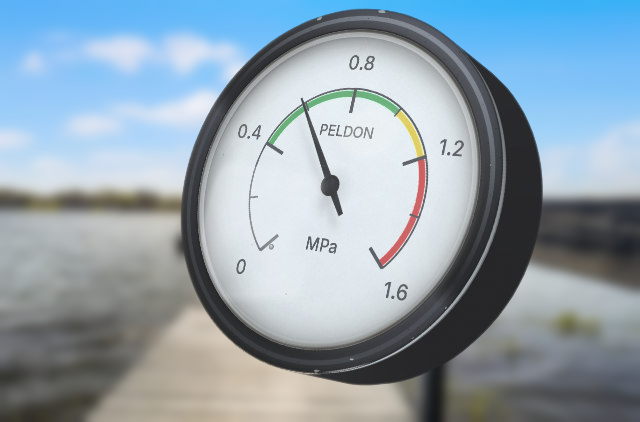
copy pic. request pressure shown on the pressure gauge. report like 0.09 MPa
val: 0.6 MPa
